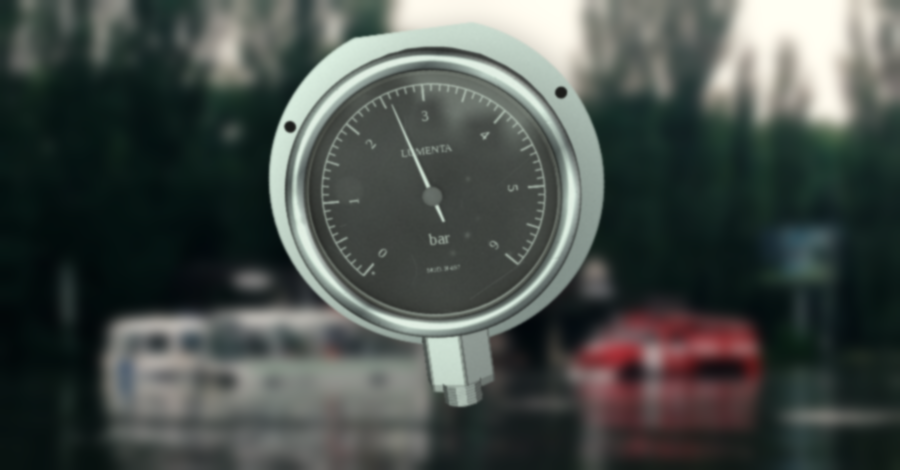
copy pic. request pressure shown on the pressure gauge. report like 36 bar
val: 2.6 bar
